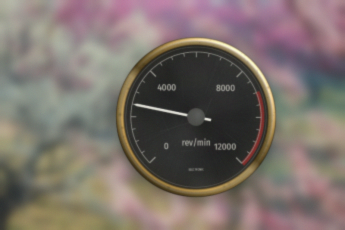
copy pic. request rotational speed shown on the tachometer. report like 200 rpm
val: 2500 rpm
